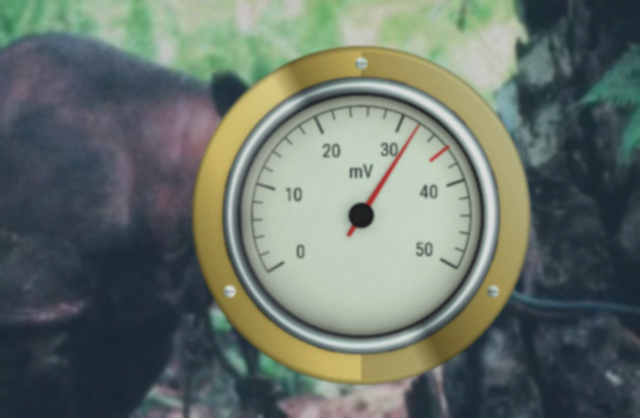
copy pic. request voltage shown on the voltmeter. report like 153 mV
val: 32 mV
